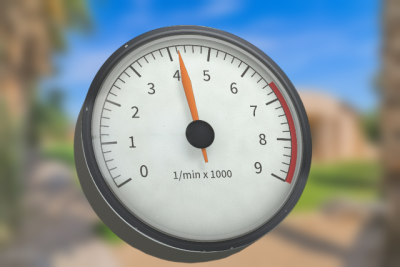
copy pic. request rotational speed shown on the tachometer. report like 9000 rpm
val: 4200 rpm
